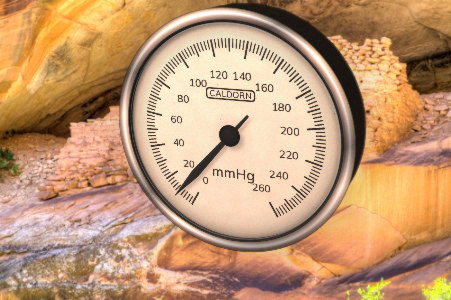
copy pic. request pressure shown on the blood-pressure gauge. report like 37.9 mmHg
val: 10 mmHg
